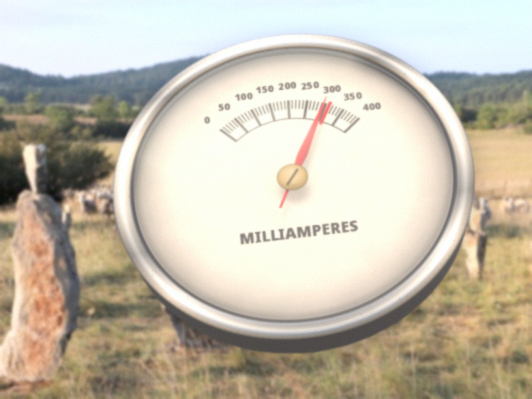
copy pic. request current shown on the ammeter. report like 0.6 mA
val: 300 mA
